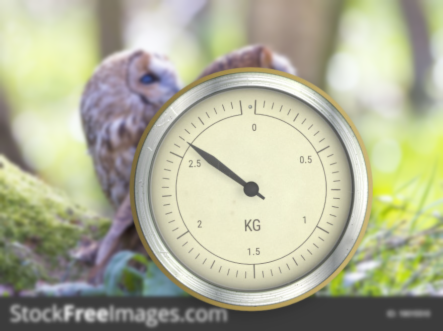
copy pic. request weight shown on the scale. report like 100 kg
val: 2.6 kg
